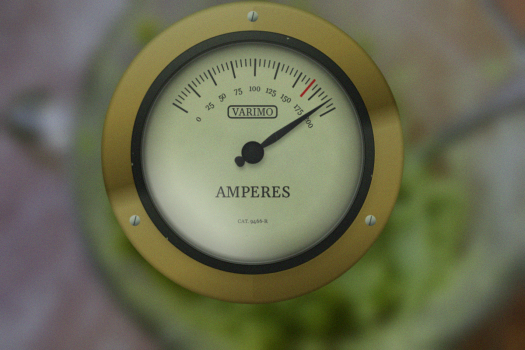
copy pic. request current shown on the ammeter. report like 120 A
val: 190 A
